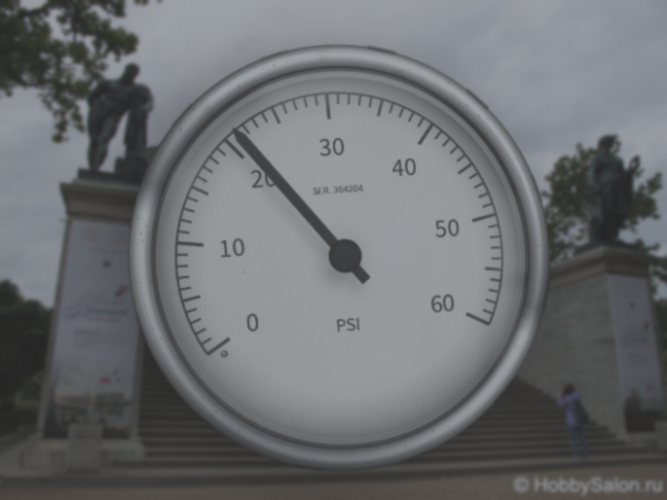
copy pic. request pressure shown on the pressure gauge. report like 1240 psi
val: 21 psi
